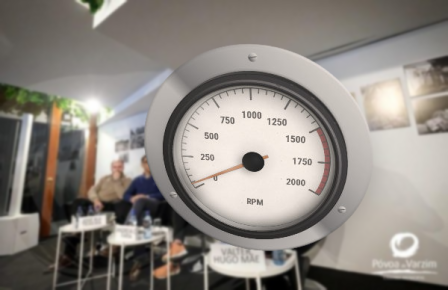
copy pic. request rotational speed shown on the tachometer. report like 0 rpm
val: 50 rpm
